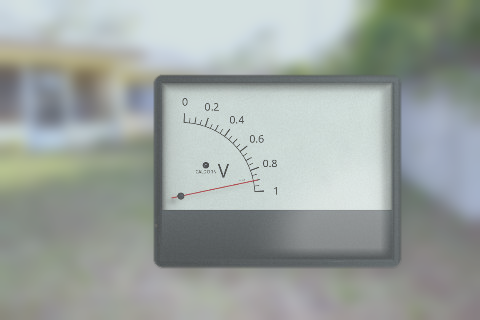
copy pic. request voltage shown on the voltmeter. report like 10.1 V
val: 0.9 V
